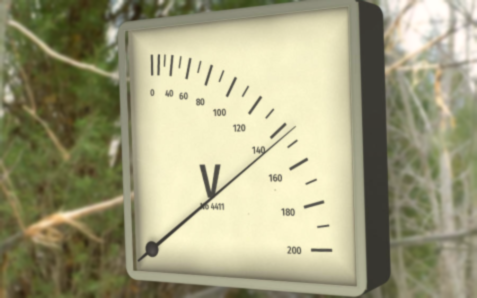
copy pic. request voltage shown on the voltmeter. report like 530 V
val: 145 V
